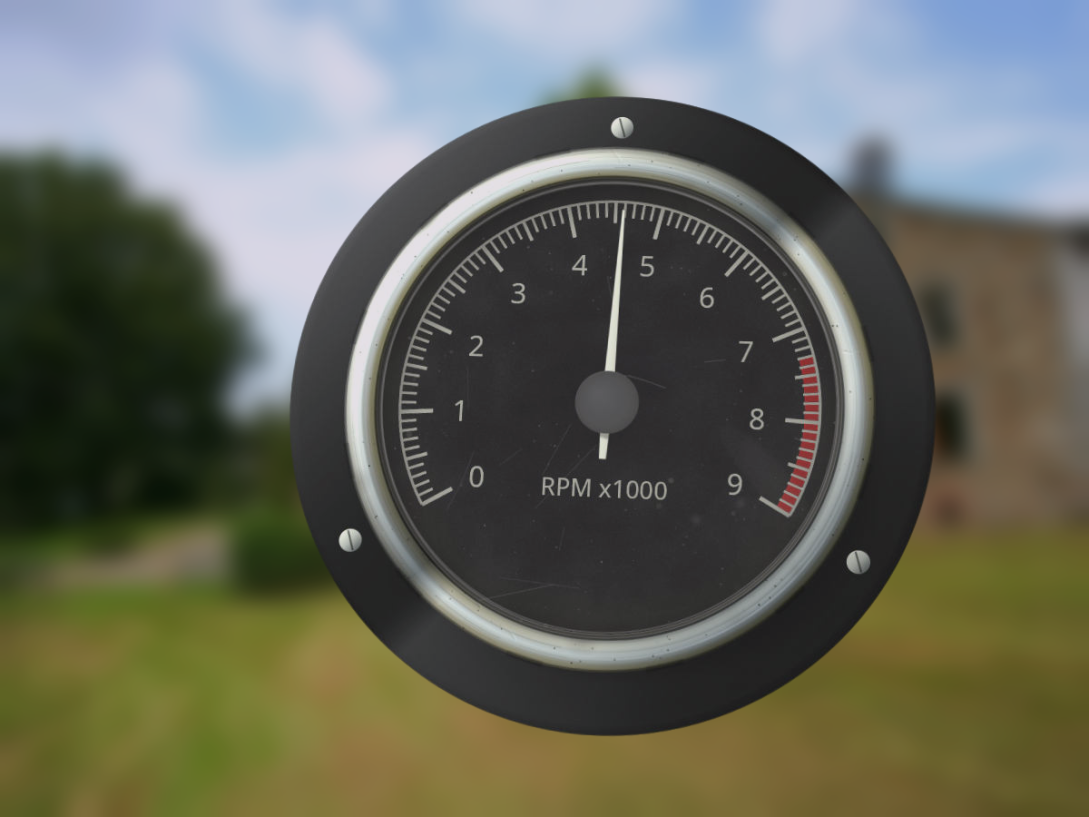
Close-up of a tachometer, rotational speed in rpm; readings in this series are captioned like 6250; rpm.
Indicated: 4600; rpm
